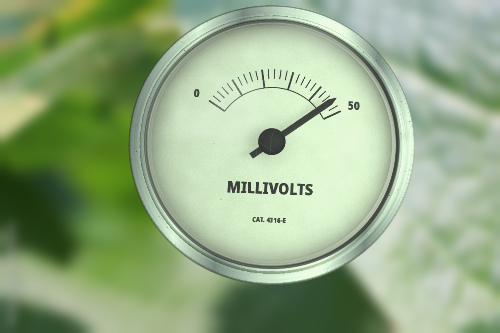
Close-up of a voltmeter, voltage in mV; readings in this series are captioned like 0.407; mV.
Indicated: 46; mV
